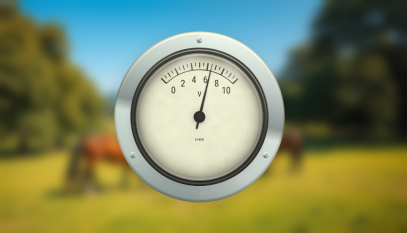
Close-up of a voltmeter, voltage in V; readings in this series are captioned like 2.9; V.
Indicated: 6.5; V
